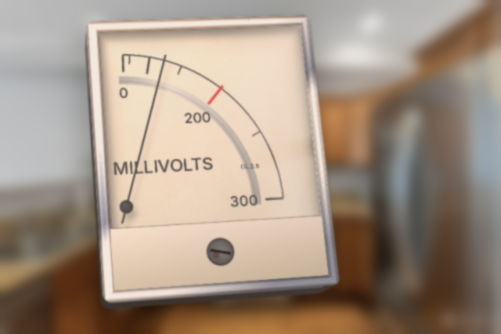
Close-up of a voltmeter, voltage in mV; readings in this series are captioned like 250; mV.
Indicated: 125; mV
